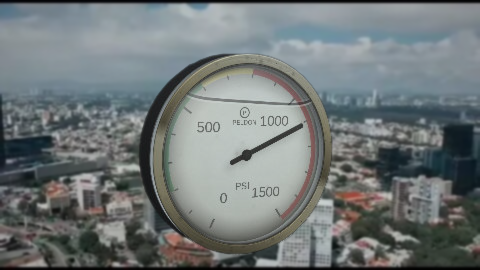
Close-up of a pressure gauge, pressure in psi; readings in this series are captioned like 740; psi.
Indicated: 1100; psi
